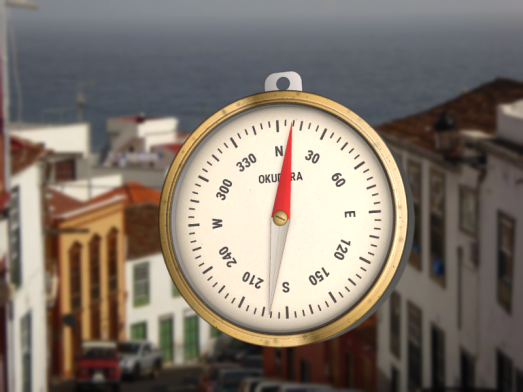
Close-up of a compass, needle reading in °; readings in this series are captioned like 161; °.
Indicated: 10; °
